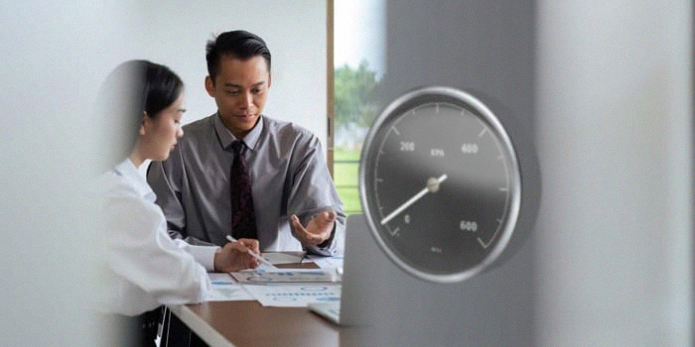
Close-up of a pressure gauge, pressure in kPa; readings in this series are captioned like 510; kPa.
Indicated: 25; kPa
